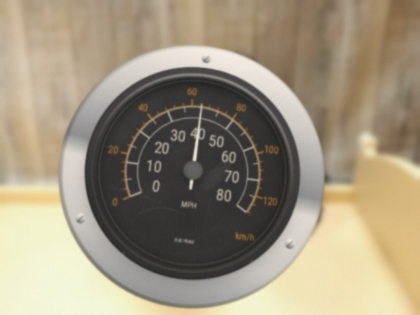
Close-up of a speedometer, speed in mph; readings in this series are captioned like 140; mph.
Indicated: 40; mph
